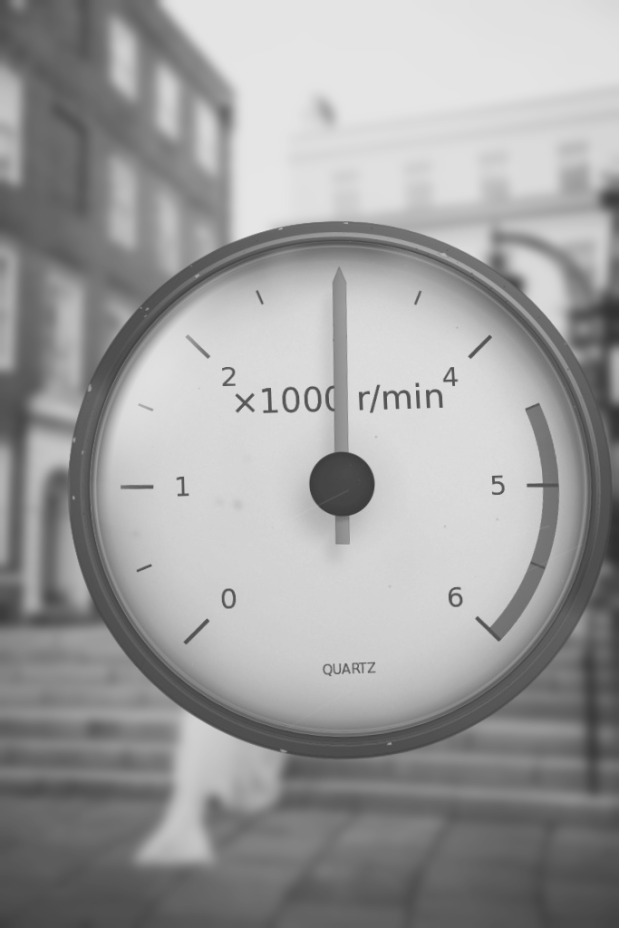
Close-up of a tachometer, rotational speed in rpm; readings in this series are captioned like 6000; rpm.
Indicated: 3000; rpm
